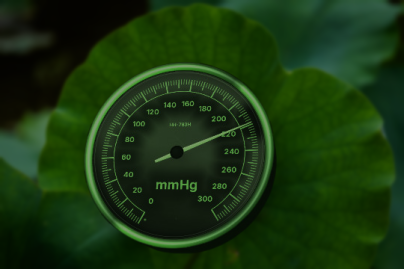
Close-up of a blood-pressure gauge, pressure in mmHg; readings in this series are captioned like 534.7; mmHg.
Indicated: 220; mmHg
